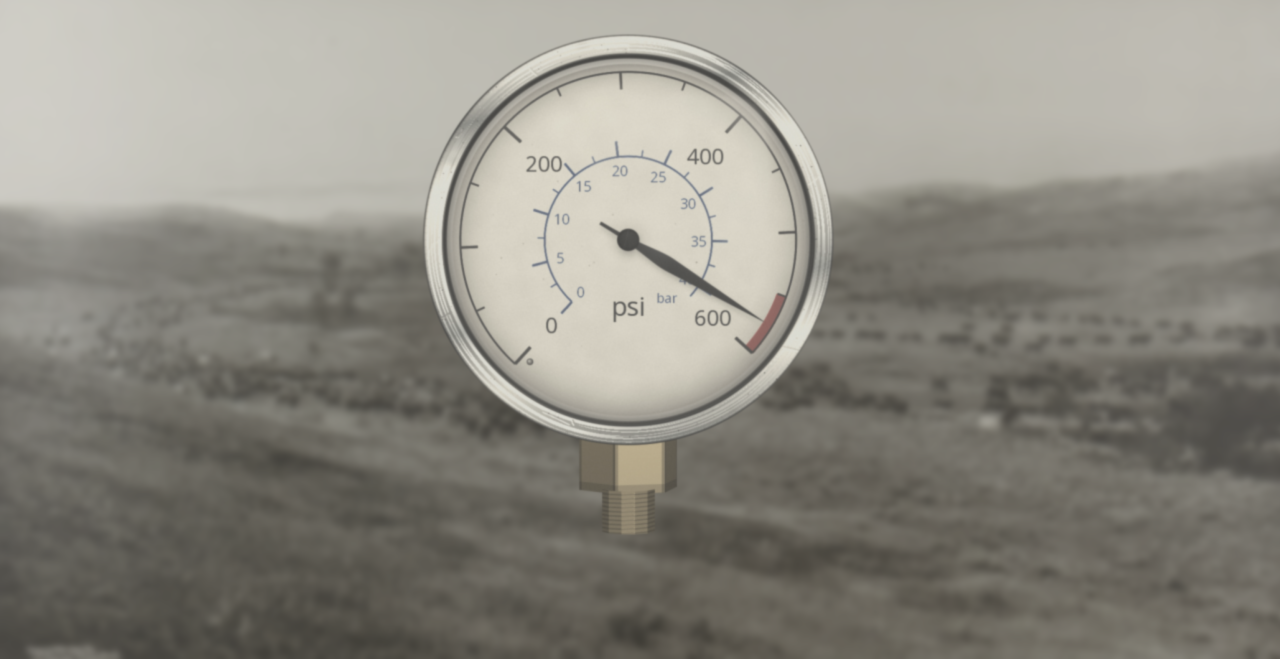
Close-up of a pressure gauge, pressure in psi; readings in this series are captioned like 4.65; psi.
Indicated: 575; psi
